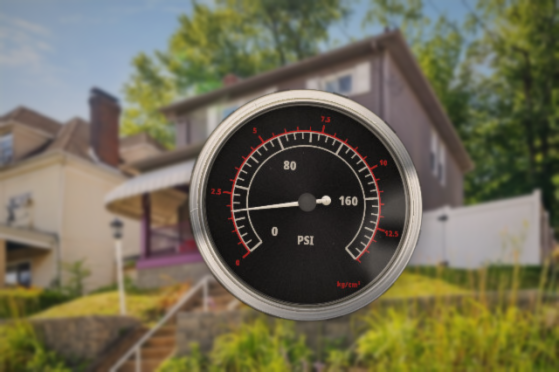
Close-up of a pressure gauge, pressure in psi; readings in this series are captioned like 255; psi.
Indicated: 25; psi
